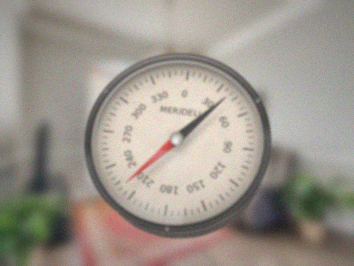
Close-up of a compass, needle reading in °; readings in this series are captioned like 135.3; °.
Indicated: 220; °
